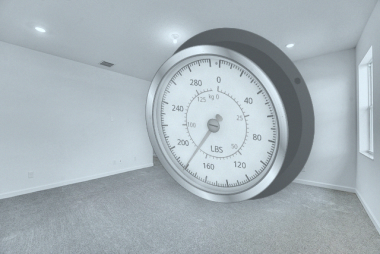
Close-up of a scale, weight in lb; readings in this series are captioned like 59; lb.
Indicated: 180; lb
